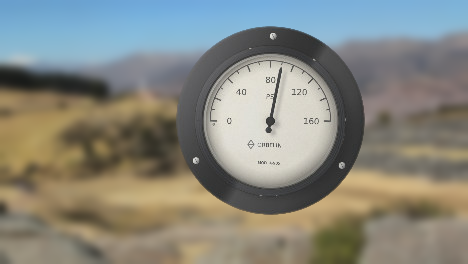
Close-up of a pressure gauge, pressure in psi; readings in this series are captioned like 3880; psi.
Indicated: 90; psi
